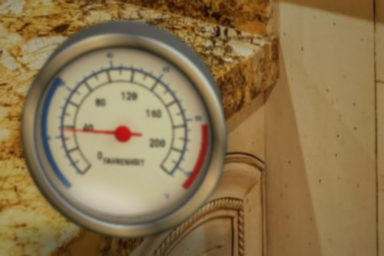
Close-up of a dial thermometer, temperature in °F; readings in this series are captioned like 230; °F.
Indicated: 40; °F
